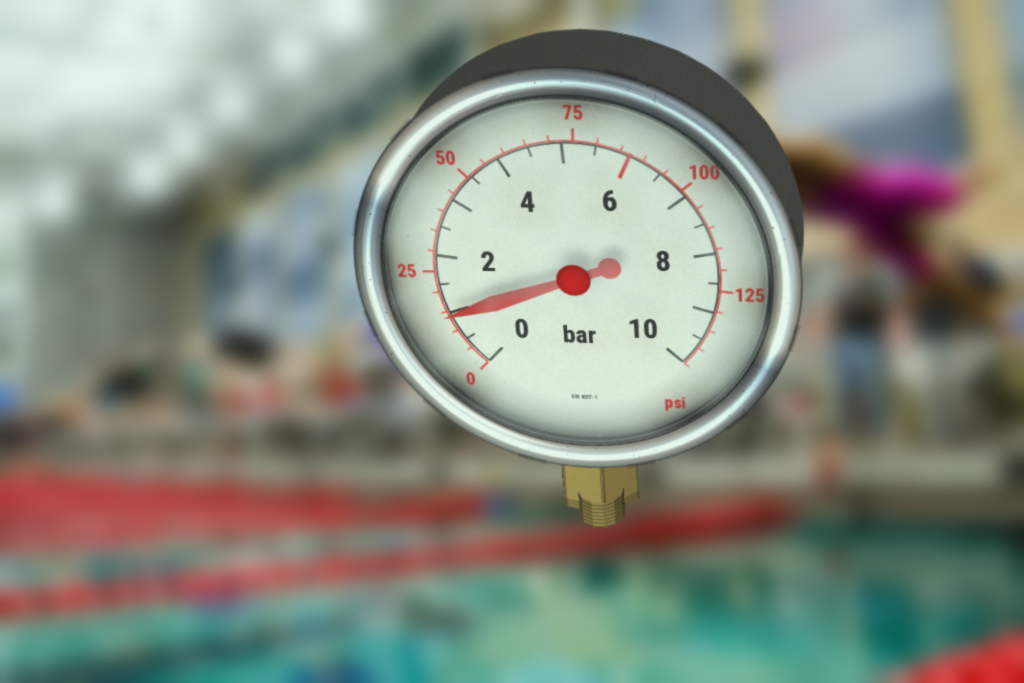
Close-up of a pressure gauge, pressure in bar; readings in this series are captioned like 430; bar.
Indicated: 1; bar
